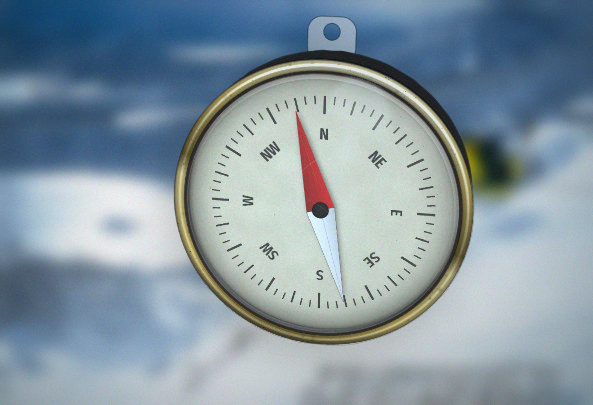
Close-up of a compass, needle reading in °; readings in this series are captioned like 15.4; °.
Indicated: 345; °
